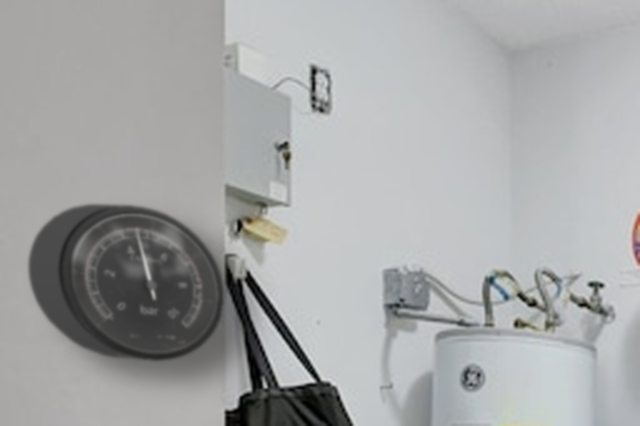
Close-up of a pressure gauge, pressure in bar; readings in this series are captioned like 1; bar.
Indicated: 4.5; bar
